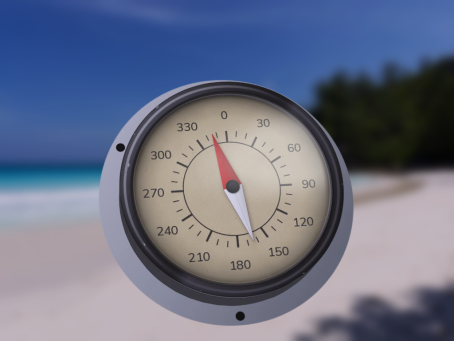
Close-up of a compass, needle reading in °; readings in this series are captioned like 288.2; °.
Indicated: 345; °
